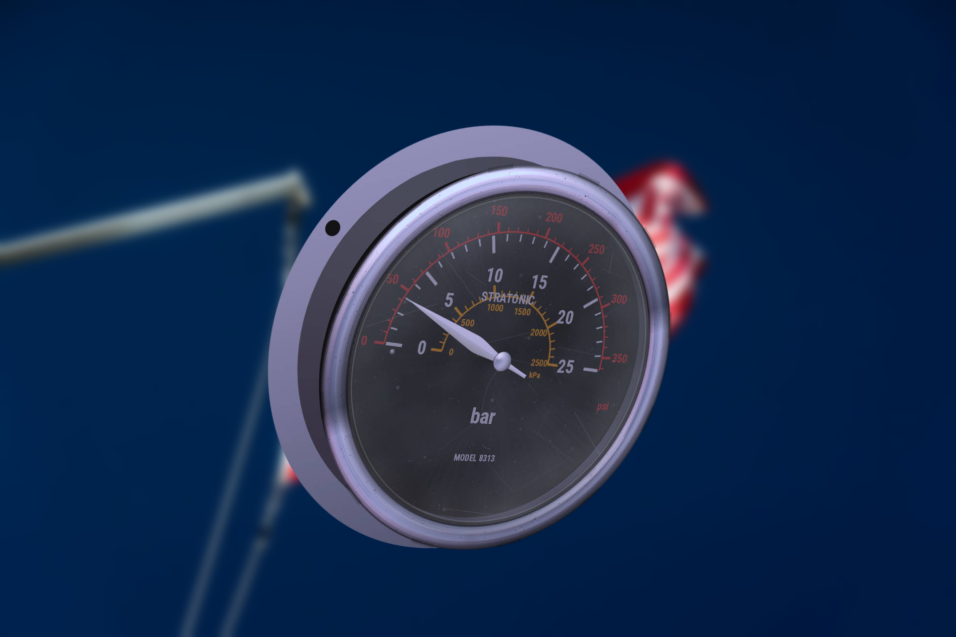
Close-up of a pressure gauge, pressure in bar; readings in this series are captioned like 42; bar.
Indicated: 3; bar
